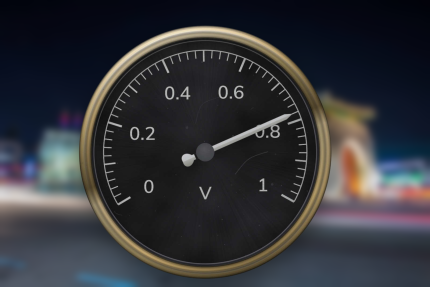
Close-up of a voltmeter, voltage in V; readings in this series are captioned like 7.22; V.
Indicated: 0.78; V
